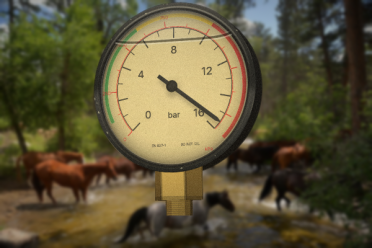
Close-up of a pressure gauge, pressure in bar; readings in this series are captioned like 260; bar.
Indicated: 15.5; bar
